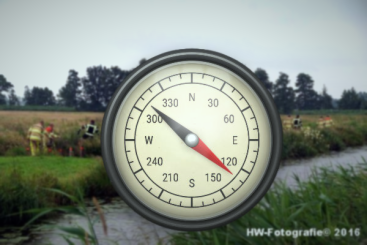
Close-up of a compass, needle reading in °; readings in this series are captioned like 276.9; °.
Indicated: 130; °
